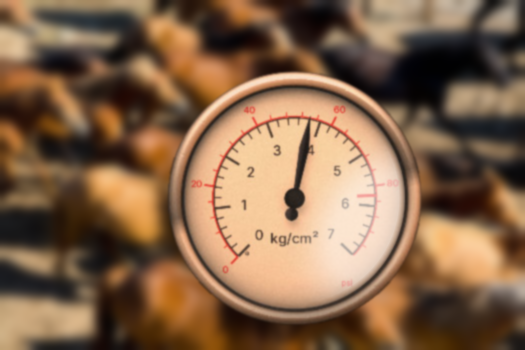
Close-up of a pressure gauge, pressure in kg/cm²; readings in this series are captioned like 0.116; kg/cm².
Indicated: 3.8; kg/cm²
